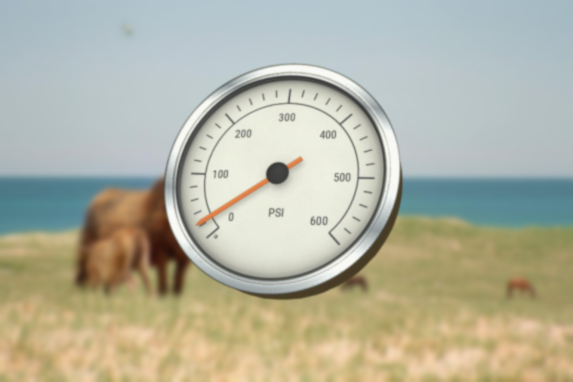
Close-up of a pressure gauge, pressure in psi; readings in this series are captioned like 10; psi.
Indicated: 20; psi
